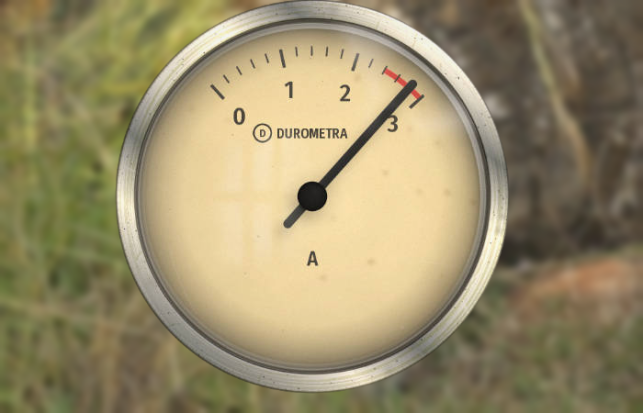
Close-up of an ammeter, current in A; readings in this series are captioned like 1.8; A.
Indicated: 2.8; A
